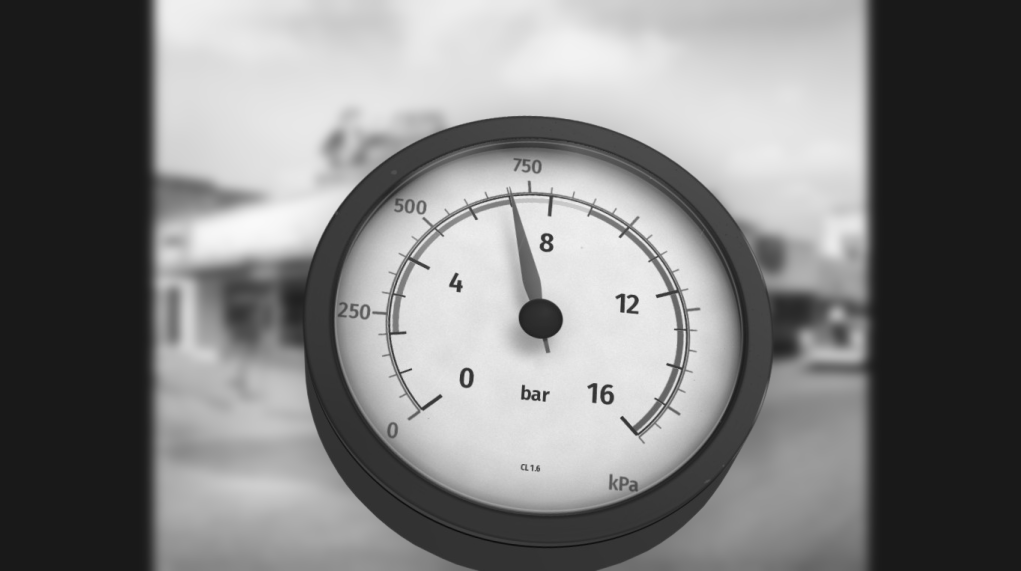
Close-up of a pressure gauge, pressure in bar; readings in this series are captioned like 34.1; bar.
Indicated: 7; bar
